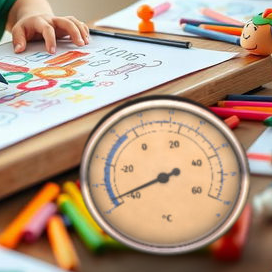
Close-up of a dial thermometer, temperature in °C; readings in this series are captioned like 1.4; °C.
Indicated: -36; °C
